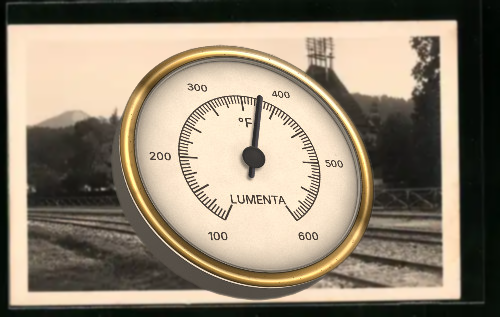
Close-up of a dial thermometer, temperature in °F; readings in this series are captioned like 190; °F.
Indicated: 375; °F
